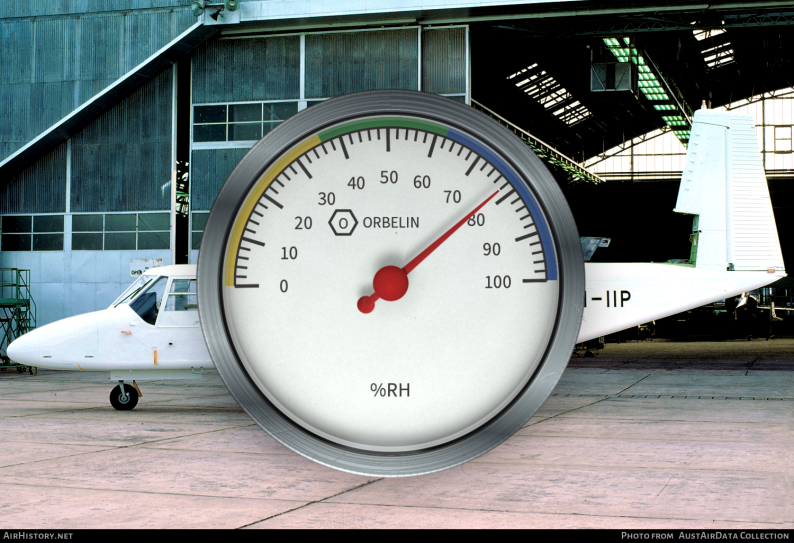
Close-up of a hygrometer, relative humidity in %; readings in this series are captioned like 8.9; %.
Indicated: 78; %
